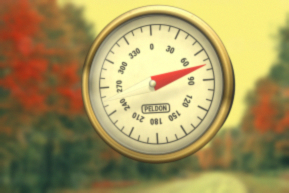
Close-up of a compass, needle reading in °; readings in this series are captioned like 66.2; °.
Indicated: 75; °
